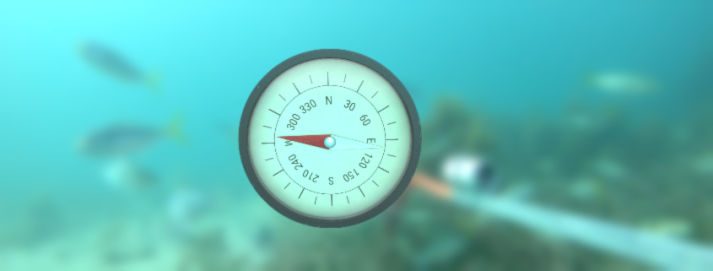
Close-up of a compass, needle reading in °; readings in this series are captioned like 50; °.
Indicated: 277.5; °
